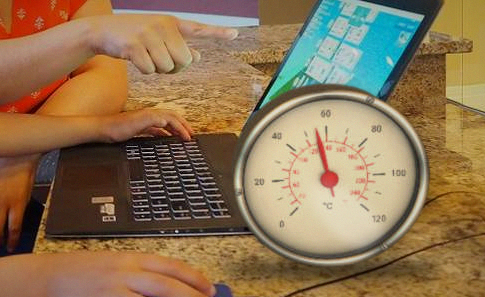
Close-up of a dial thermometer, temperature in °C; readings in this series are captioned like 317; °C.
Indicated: 55; °C
